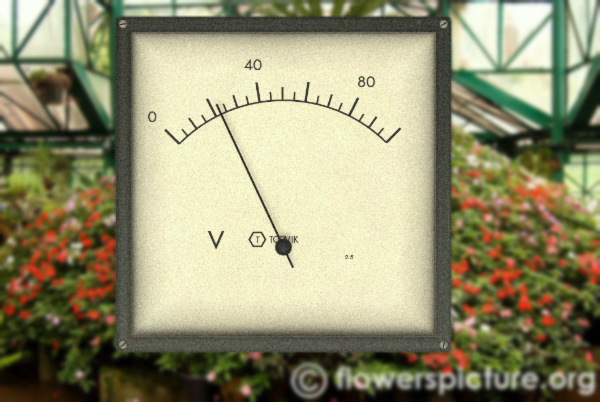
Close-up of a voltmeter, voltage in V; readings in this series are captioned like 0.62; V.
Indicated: 22.5; V
